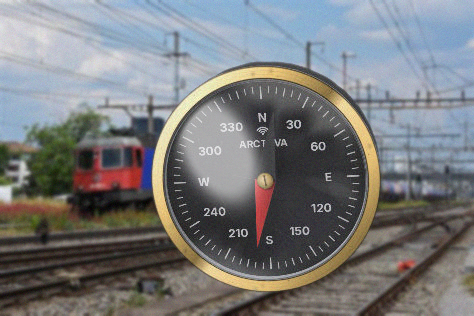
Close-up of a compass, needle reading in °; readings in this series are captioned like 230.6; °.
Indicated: 190; °
